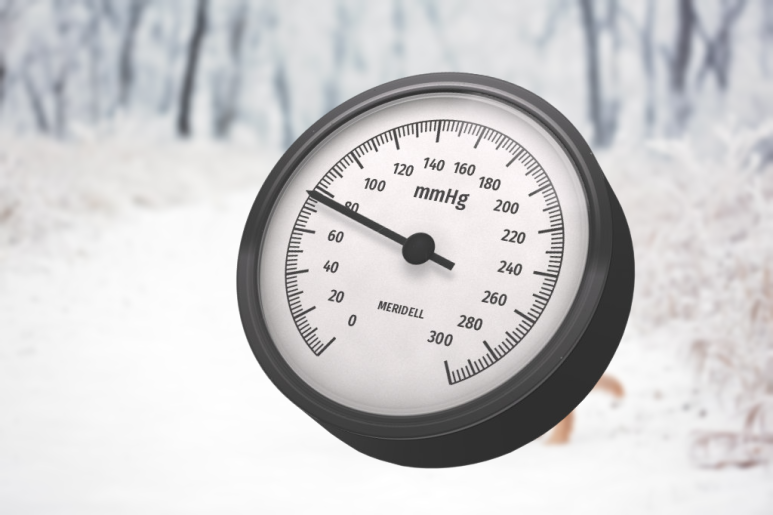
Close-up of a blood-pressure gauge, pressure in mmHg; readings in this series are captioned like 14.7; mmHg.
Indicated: 76; mmHg
